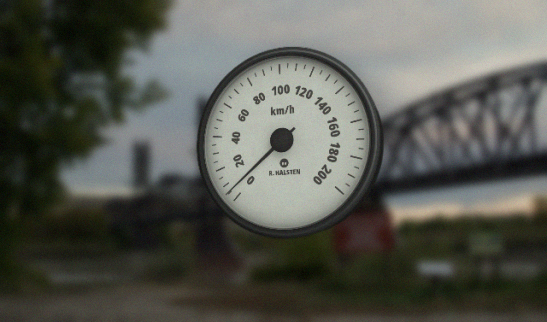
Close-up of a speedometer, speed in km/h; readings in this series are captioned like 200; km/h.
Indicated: 5; km/h
